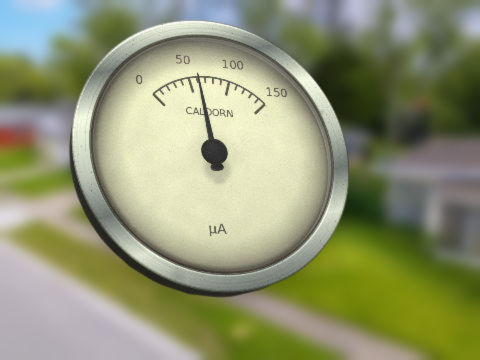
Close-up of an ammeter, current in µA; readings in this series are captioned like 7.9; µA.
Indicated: 60; µA
